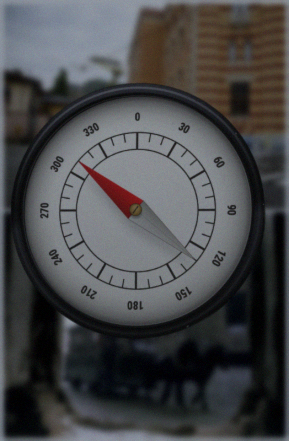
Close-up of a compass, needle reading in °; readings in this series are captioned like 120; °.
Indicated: 310; °
